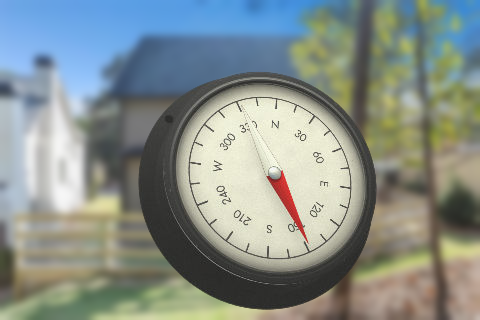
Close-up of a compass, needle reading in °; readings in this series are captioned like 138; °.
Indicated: 150; °
